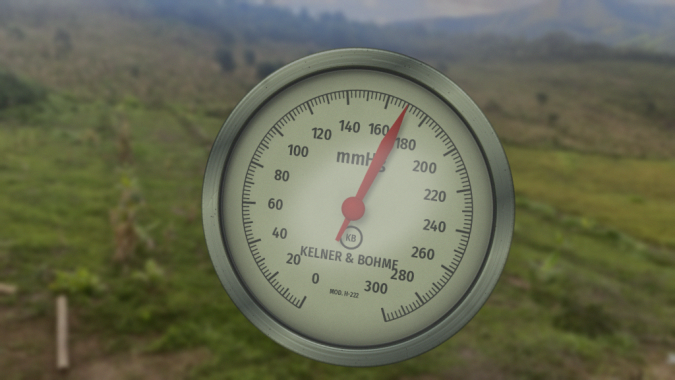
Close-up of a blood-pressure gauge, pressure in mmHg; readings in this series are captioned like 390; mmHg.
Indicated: 170; mmHg
